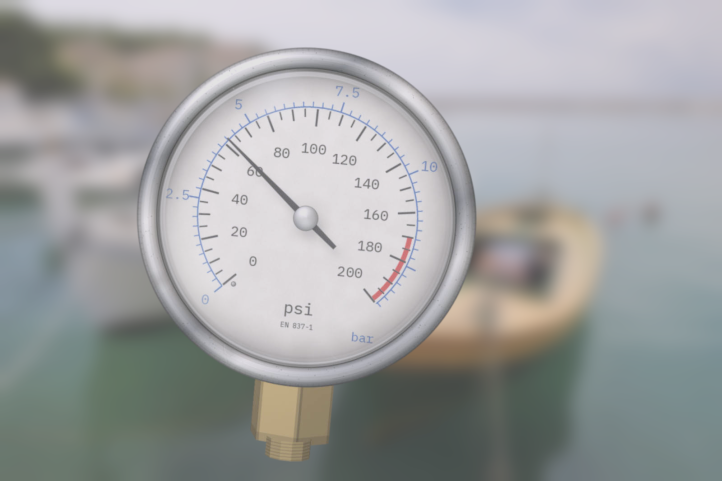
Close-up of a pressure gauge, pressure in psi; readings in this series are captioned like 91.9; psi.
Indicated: 62.5; psi
